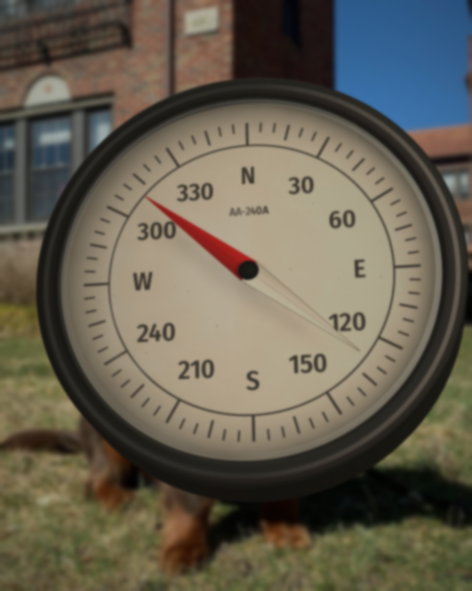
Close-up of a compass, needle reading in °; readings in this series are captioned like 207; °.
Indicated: 310; °
